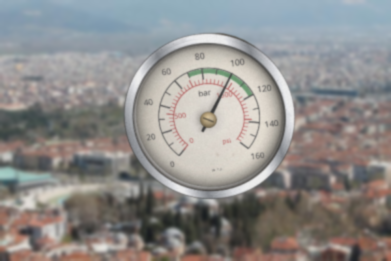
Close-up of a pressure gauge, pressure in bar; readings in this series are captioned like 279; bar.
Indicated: 100; bar
